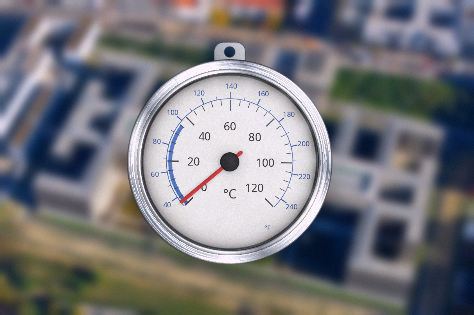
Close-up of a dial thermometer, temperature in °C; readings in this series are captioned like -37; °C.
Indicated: 2; °C
